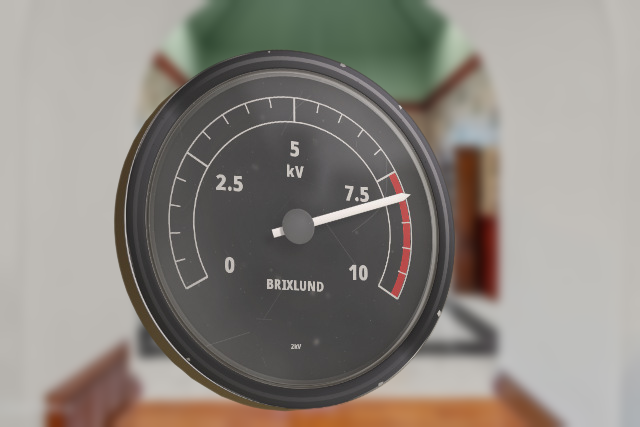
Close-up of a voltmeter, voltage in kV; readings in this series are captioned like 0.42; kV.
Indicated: 8; kV
